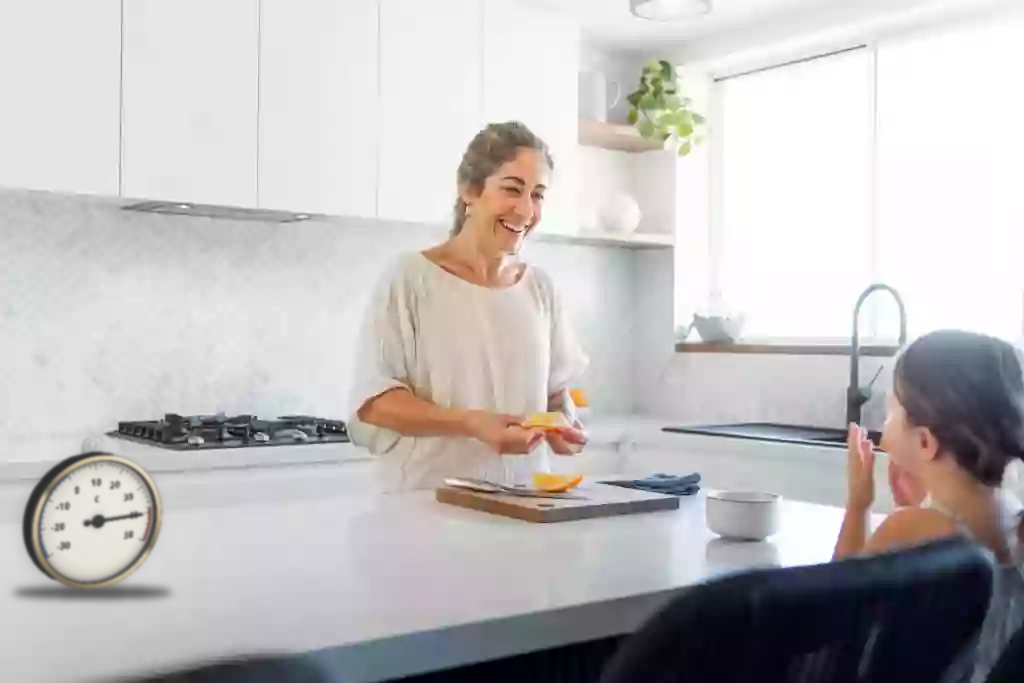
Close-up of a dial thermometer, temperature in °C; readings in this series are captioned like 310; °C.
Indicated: 40; °C
